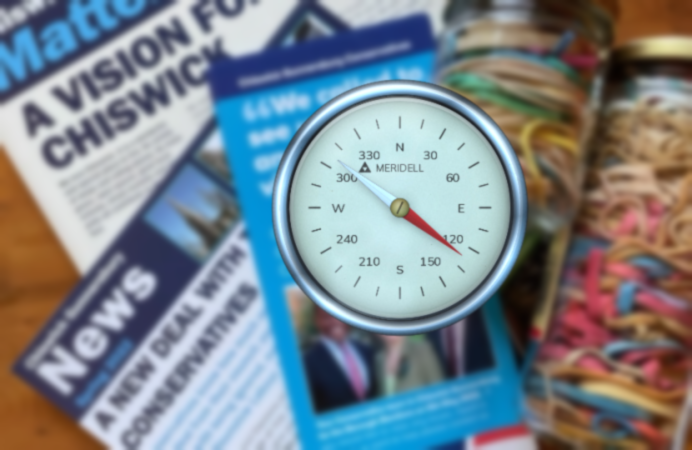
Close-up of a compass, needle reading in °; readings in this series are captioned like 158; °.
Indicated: 127.5; °
